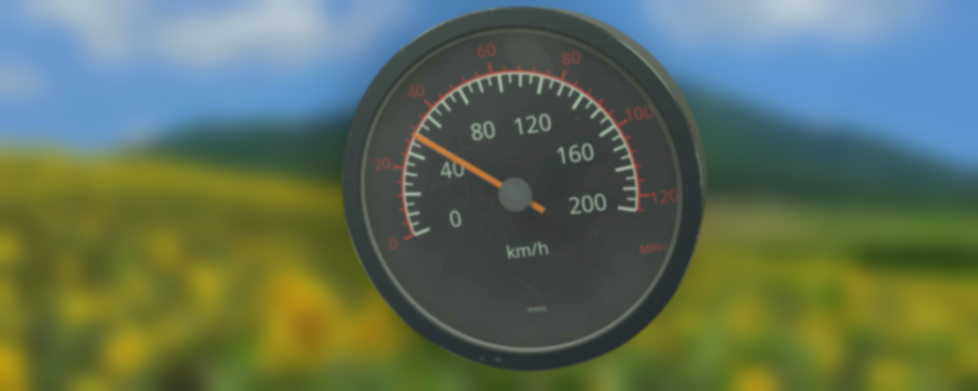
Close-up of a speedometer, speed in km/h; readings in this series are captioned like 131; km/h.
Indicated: 50; km/h
